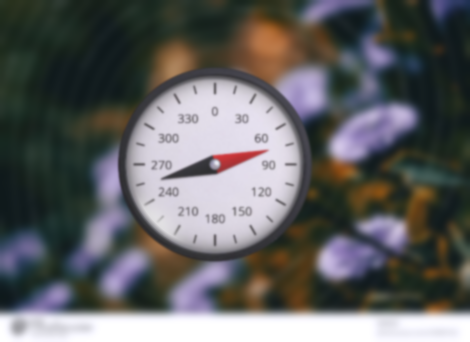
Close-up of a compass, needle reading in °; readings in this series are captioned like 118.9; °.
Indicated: 75; °
